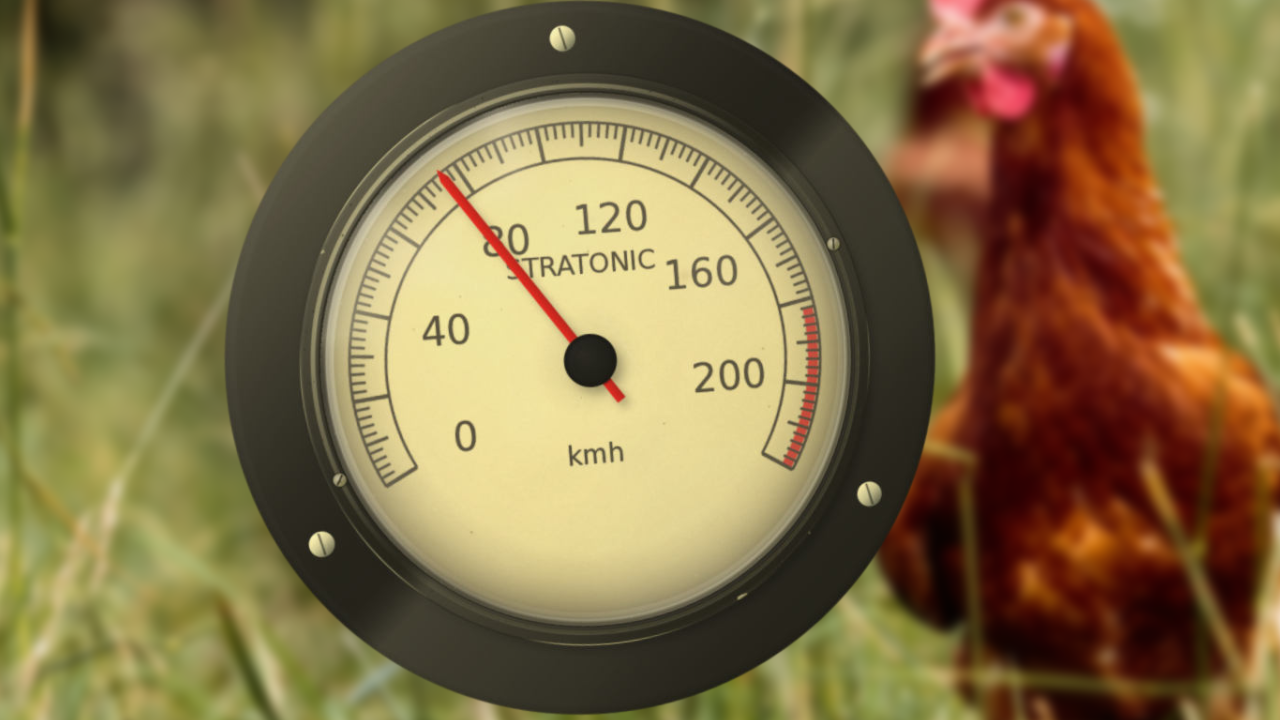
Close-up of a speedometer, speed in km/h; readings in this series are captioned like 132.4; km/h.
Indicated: 76; km/h
